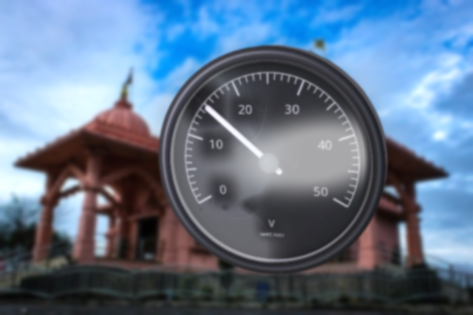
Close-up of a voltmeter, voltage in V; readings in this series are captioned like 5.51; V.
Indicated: 15; V
